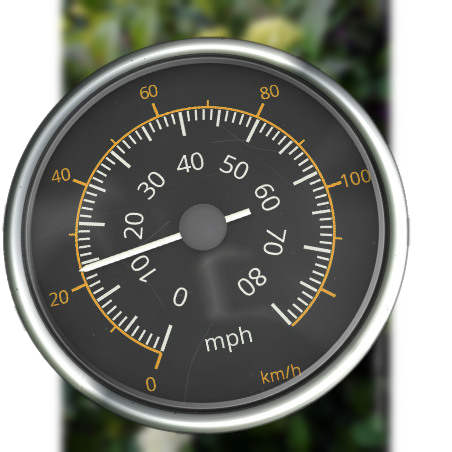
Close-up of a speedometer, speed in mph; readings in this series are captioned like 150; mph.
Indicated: 14; mph
